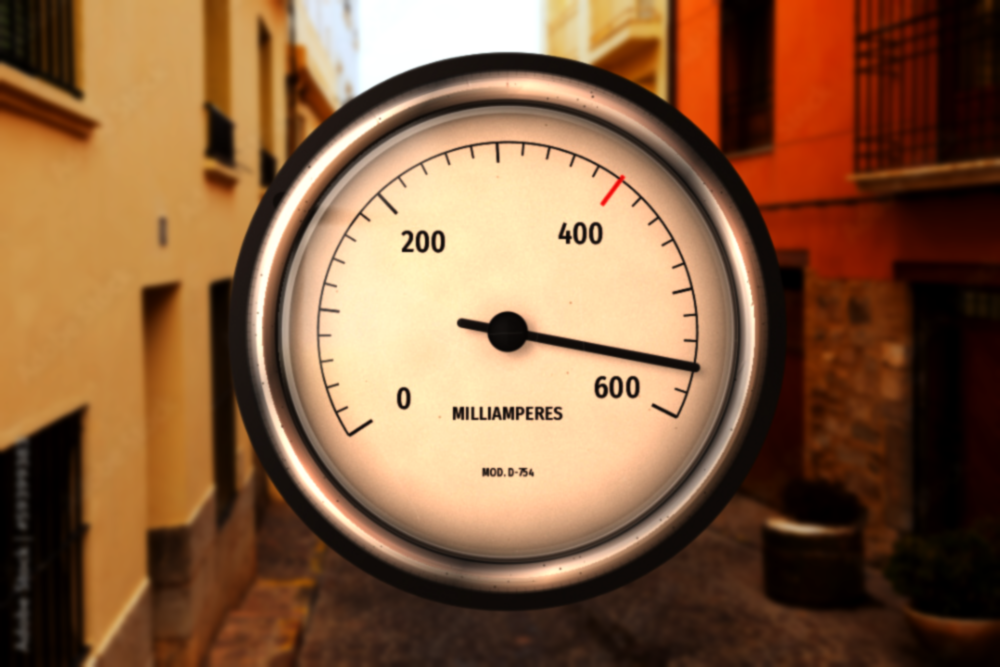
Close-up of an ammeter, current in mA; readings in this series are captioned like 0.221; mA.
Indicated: 560; mA
